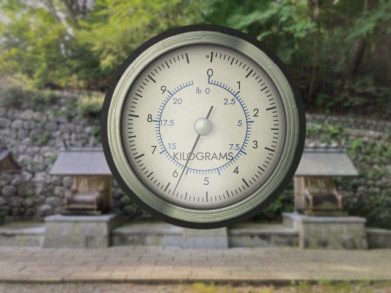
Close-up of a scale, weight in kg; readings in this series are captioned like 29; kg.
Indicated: 5.8; kg
